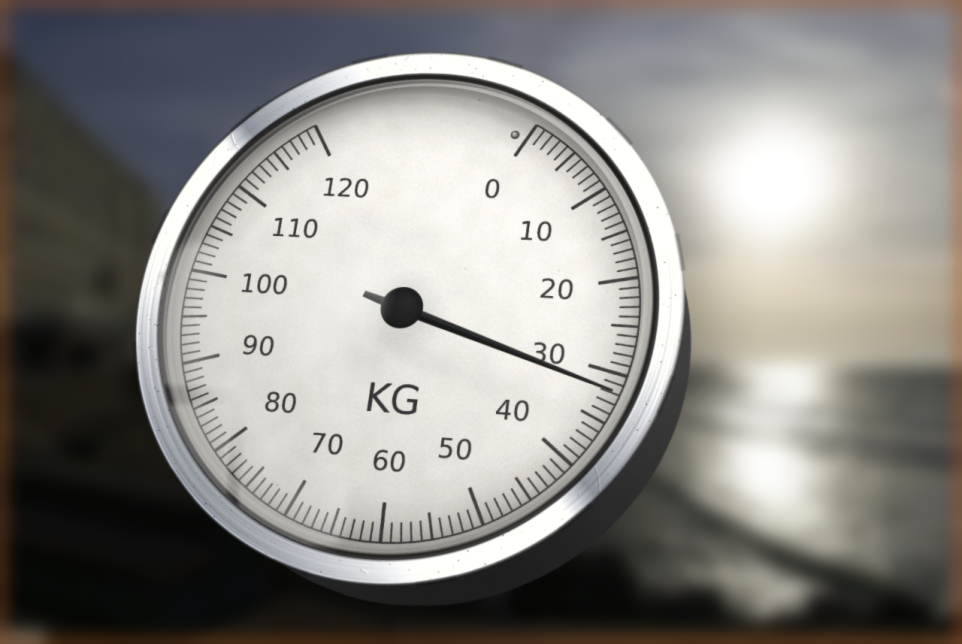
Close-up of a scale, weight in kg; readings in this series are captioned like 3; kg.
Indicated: 32; kg
